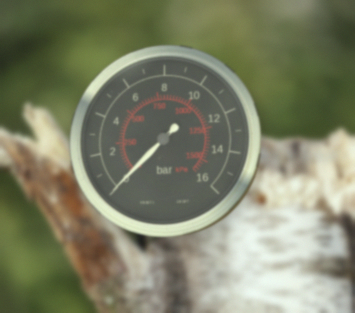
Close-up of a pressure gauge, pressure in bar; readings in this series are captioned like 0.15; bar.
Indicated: 0; bar
